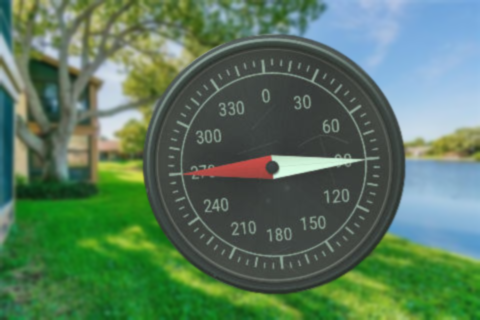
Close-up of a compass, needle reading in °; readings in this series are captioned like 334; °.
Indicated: 270; °
